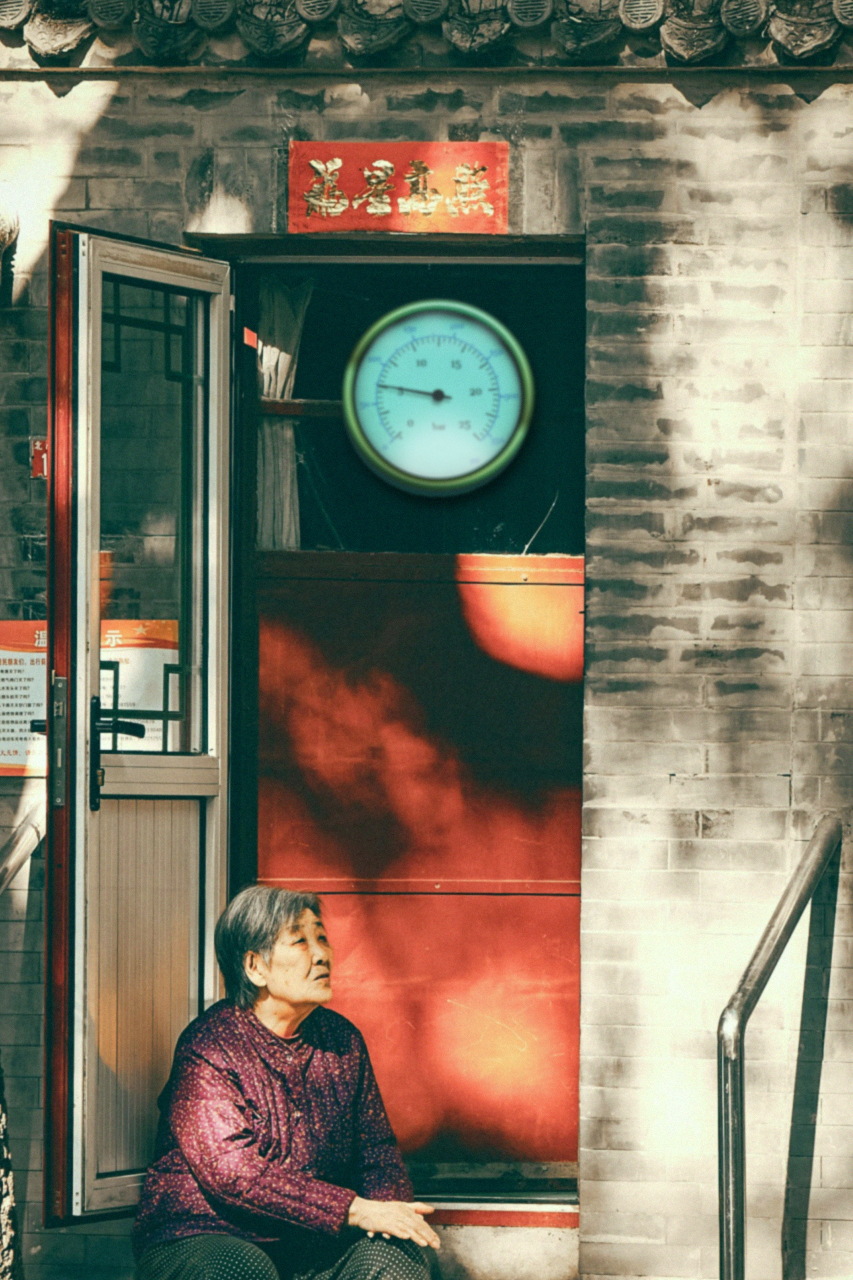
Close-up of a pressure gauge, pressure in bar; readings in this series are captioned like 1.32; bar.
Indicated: 5; bar
